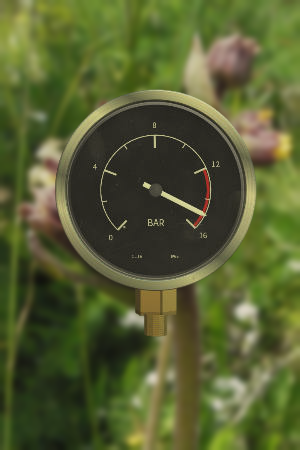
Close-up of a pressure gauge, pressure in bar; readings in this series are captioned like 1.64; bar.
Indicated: 15; bar
